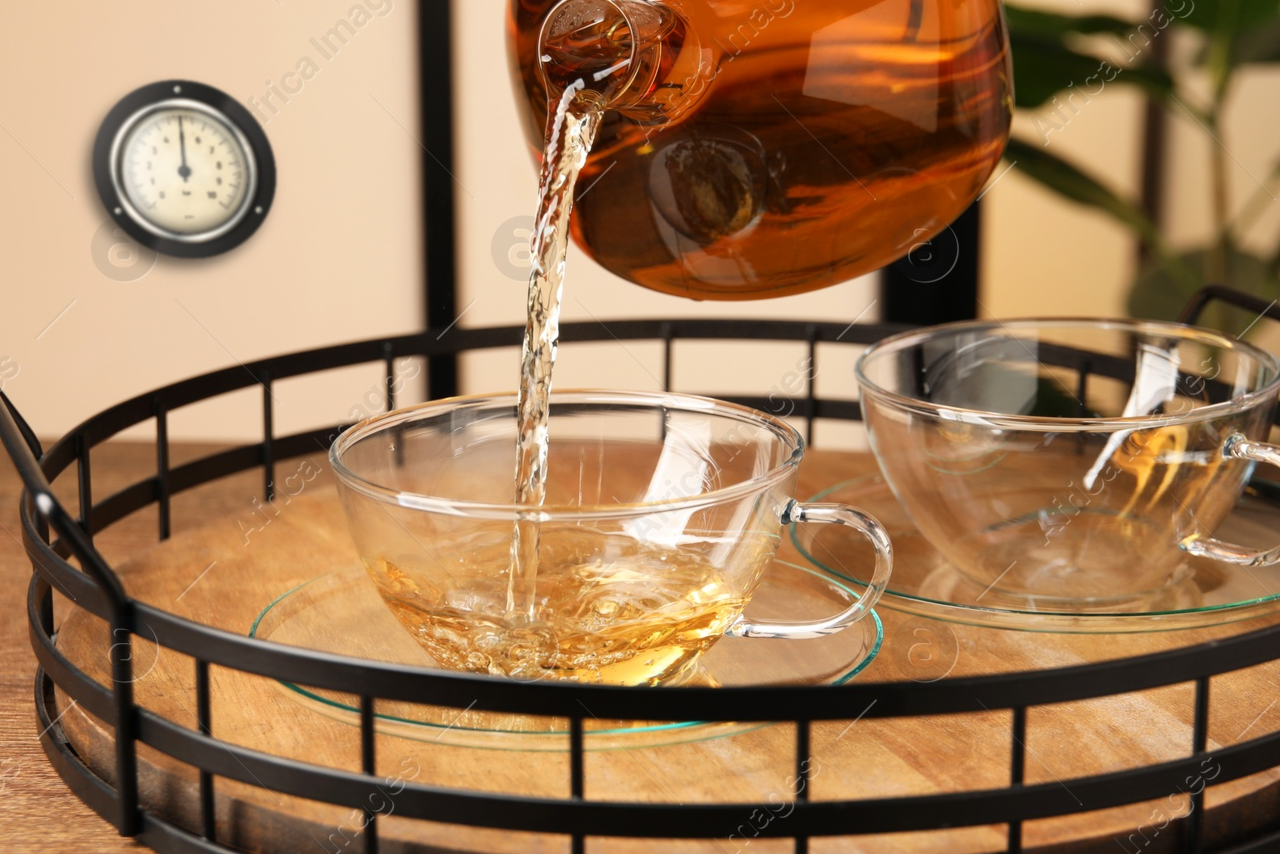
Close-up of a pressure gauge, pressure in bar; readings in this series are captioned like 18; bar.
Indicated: 5; bar
